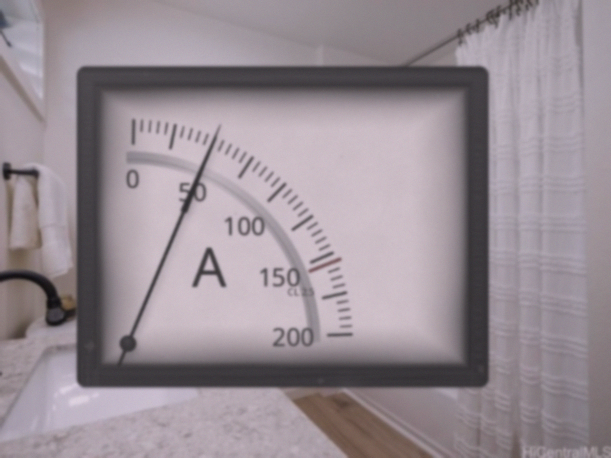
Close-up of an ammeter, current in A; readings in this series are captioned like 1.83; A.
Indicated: 50; A
